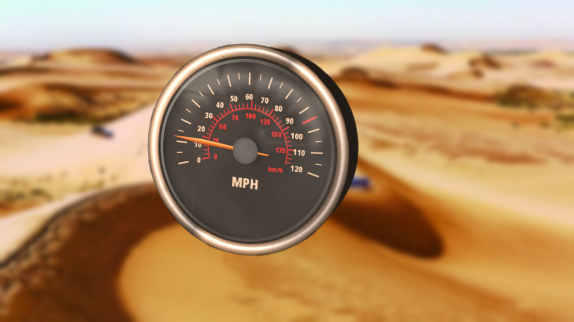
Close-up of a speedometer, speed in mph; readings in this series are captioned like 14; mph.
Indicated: 12.5; mph
